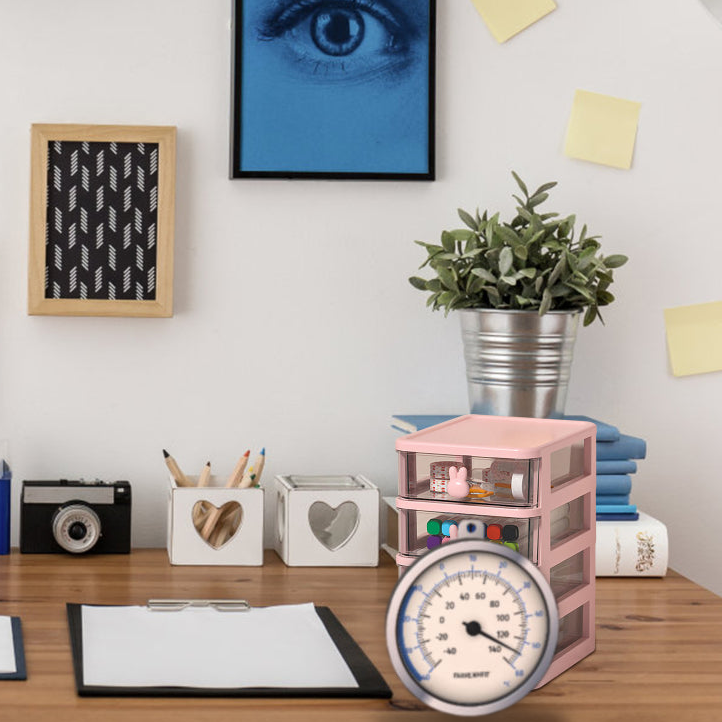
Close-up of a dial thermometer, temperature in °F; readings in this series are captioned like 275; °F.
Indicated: 130; °F
